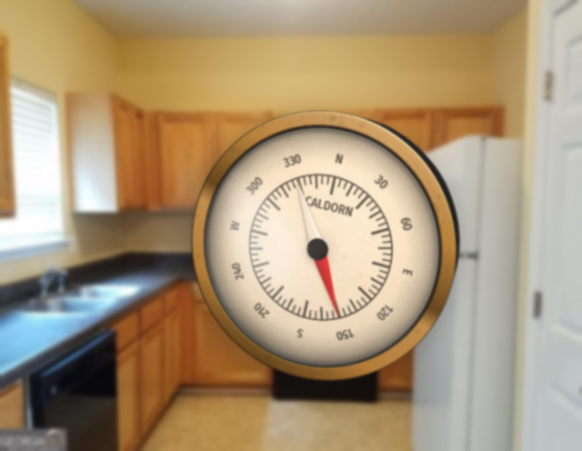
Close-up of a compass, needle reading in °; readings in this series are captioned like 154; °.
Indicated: 150; °
